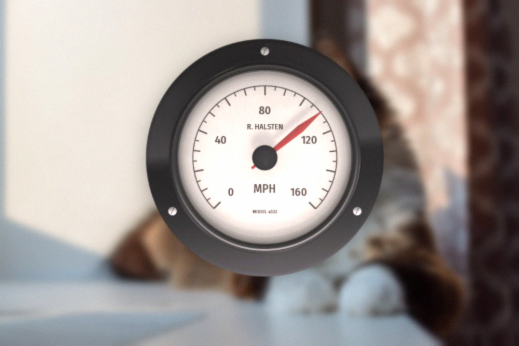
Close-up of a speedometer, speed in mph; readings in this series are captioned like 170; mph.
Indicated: 110; mph
